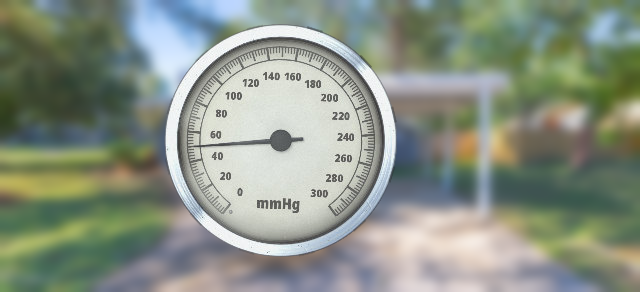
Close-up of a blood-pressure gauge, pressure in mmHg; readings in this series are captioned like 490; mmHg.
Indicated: 50; mmHg
